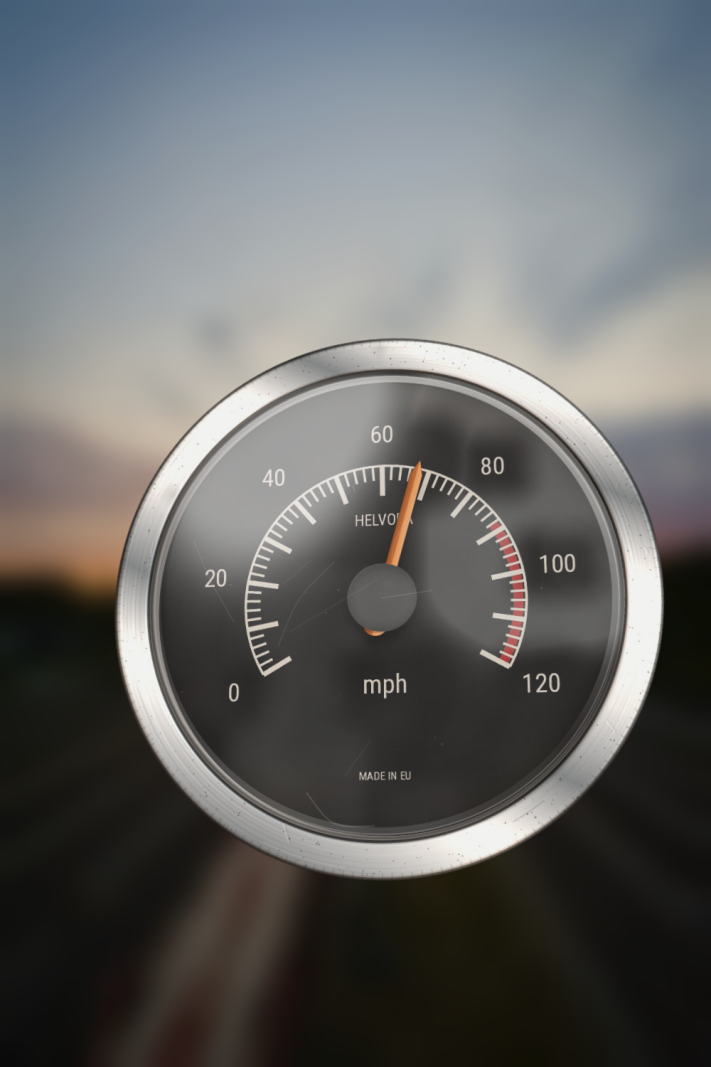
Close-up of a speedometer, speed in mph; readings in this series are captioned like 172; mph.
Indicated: 68; mph
